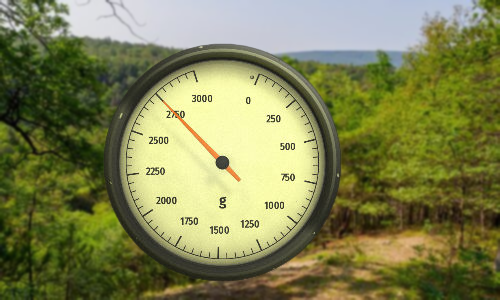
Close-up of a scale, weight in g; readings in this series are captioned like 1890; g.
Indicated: 2750; g
